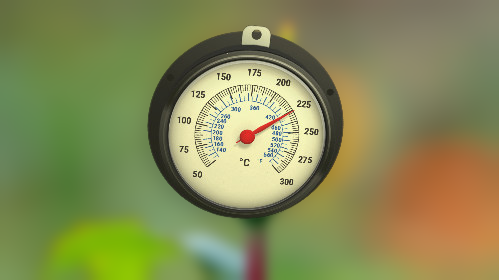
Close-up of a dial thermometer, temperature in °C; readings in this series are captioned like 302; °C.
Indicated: 225; °C
